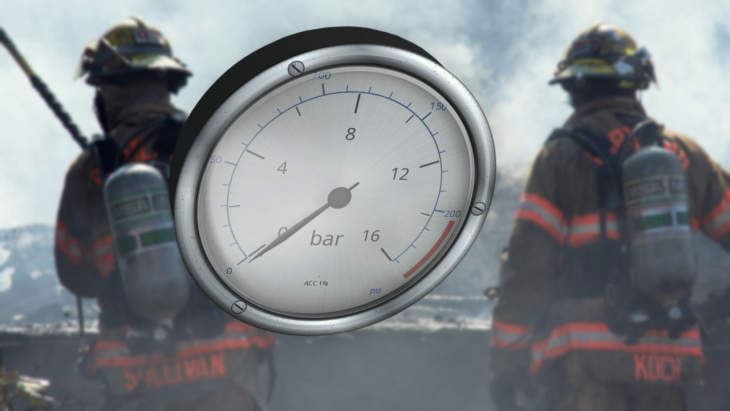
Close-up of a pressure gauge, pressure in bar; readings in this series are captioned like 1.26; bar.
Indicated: 0; bar
